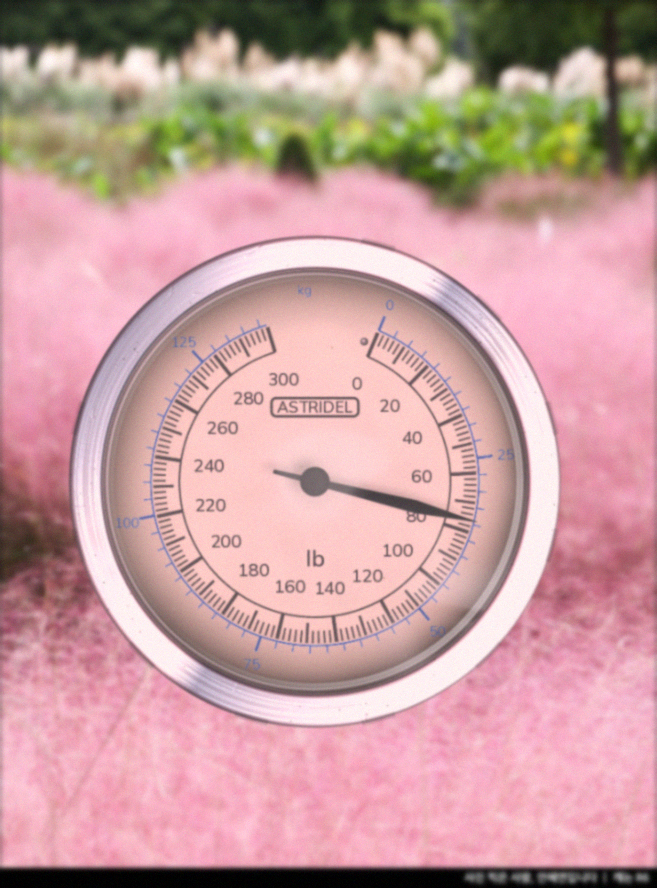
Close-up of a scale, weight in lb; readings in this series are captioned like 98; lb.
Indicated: 76; lb
